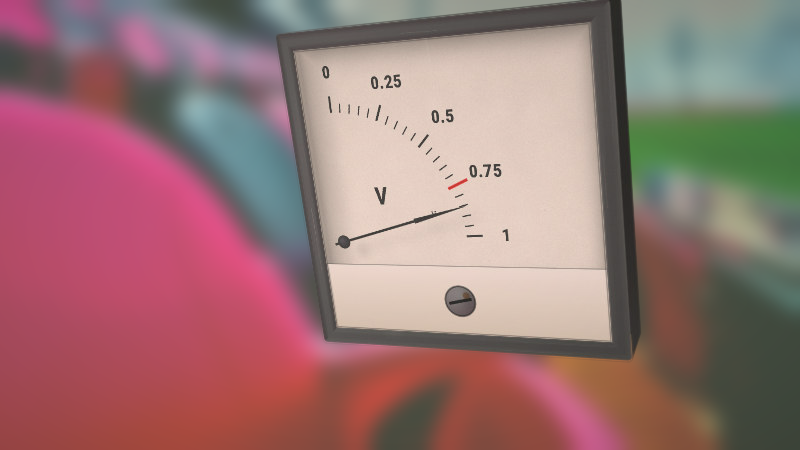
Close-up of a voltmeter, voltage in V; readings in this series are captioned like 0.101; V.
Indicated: 0.85; V
